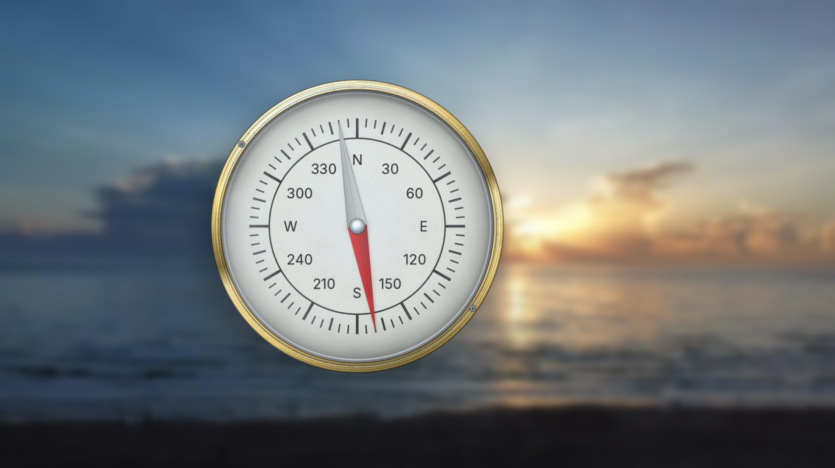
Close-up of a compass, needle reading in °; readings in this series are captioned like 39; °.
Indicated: 170; °
